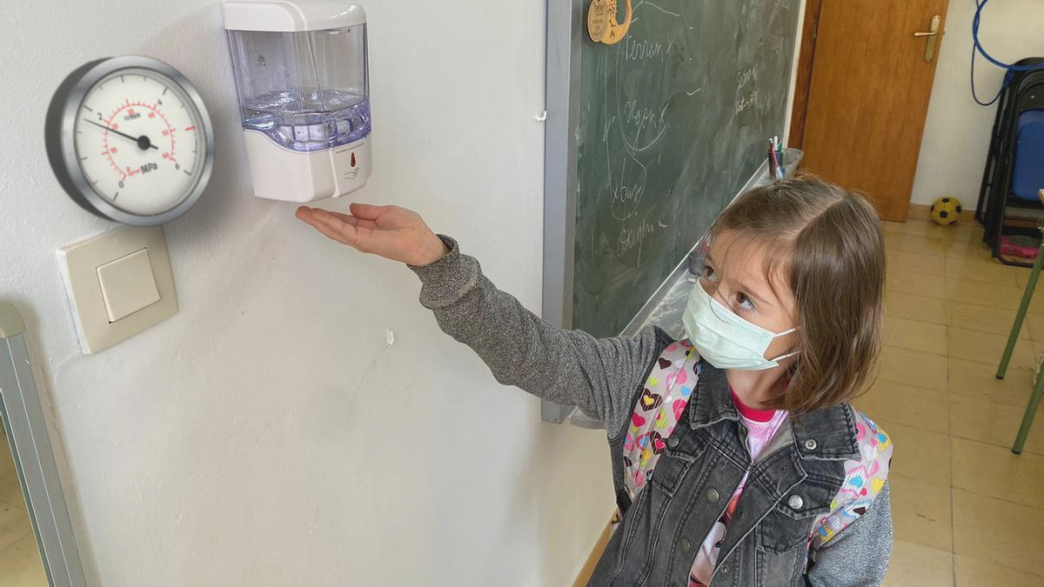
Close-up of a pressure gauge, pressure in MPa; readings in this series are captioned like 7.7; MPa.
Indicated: 1.75; MPa
